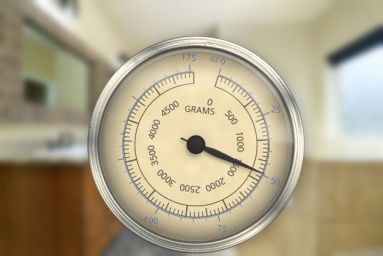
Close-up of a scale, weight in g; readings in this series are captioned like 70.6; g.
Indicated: 1400; g
